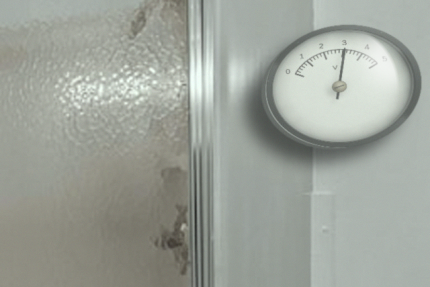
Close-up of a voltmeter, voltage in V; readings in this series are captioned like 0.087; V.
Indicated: 3; V
